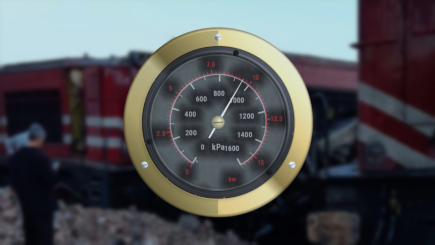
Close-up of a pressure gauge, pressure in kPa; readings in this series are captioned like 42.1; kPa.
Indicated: 950; kPa
